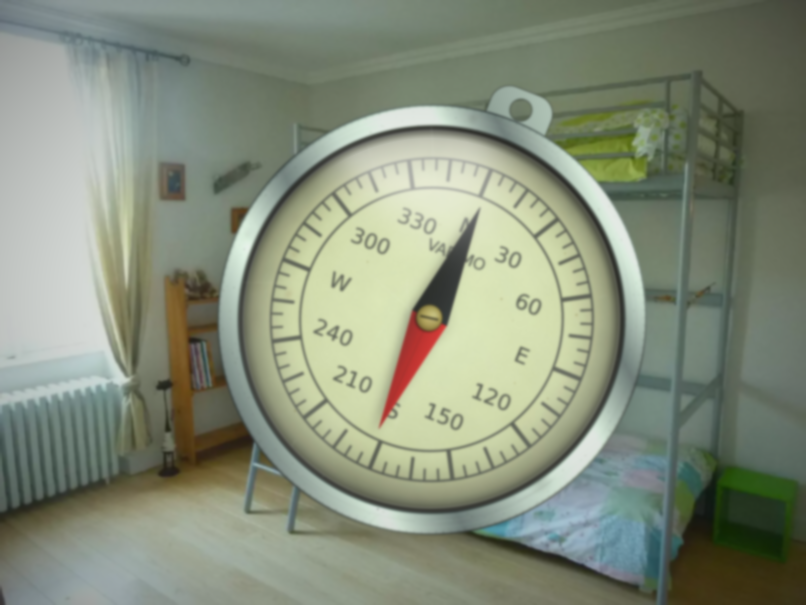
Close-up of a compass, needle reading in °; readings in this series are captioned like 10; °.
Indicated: 182.5; °
